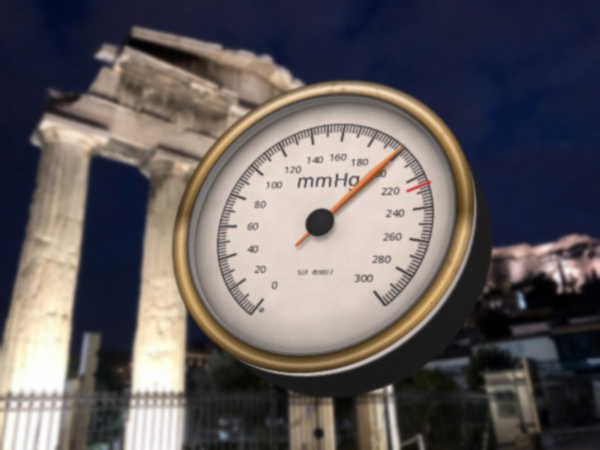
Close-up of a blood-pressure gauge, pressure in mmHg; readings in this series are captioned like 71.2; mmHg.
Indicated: 200; mmHg
